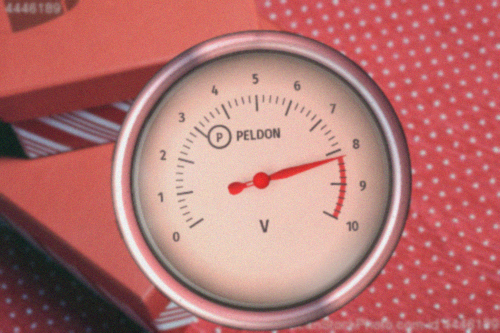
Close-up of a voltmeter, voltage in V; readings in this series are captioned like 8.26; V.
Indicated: 8.2; V
